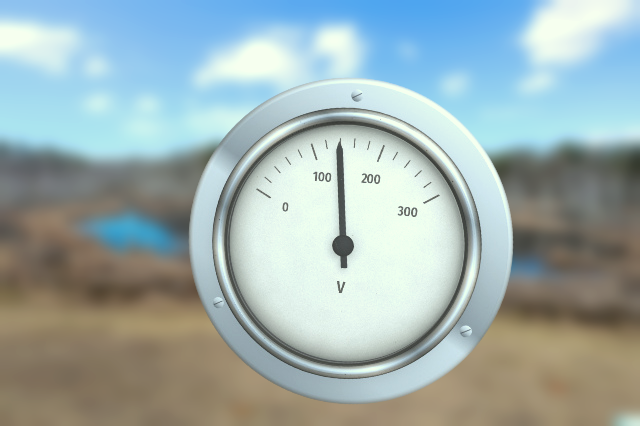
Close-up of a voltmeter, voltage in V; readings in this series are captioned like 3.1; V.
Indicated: 140; V
